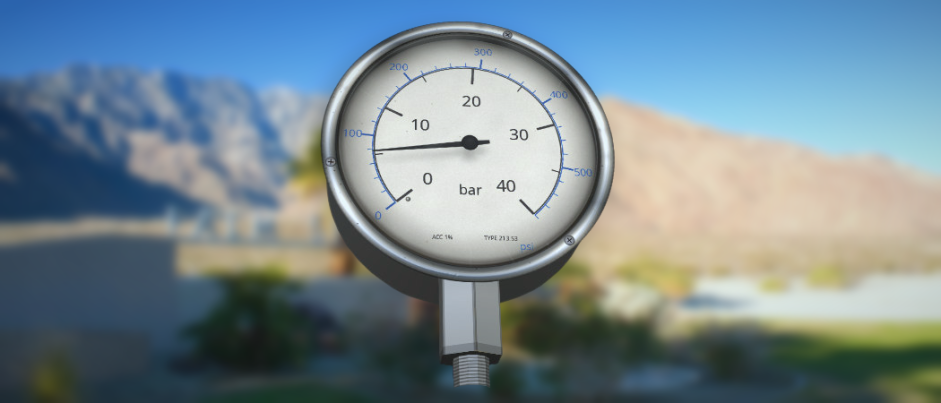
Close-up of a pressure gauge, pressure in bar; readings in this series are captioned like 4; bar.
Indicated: 5; bar
